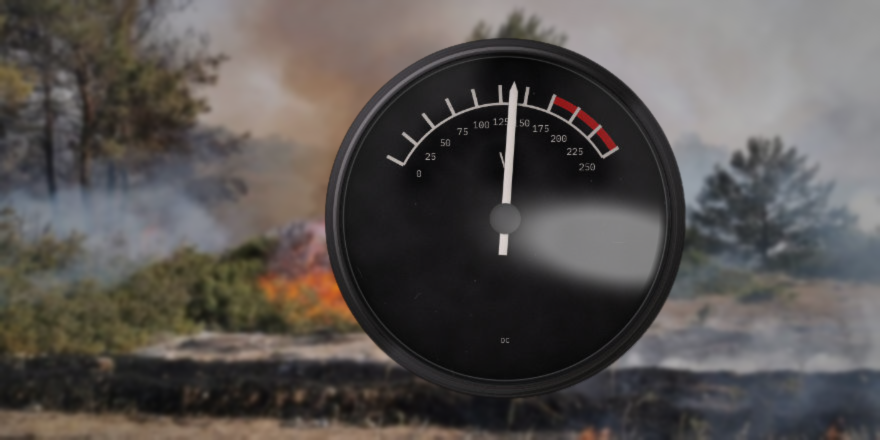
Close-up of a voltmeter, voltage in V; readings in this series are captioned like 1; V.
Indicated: 137.5; V
